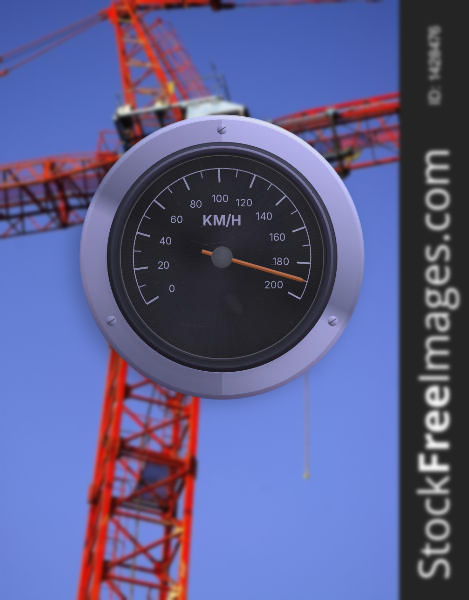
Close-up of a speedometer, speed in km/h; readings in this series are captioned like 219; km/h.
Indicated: 190; km/h
